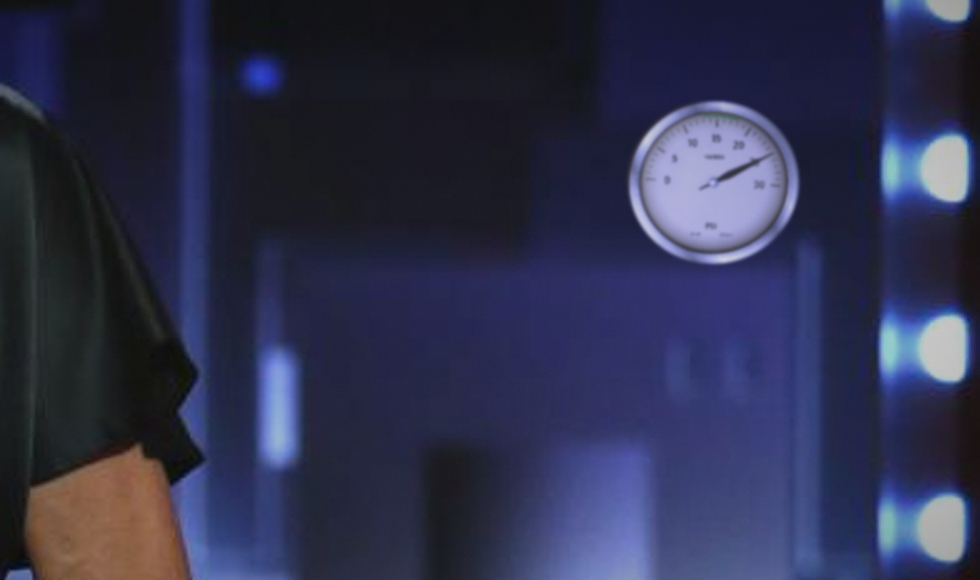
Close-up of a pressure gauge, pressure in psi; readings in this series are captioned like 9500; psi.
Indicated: 25; psi
